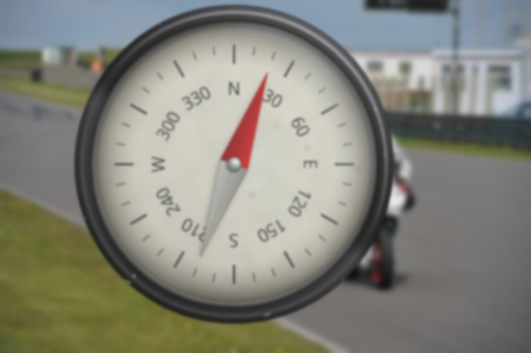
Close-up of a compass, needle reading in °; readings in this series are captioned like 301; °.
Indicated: 20; °
